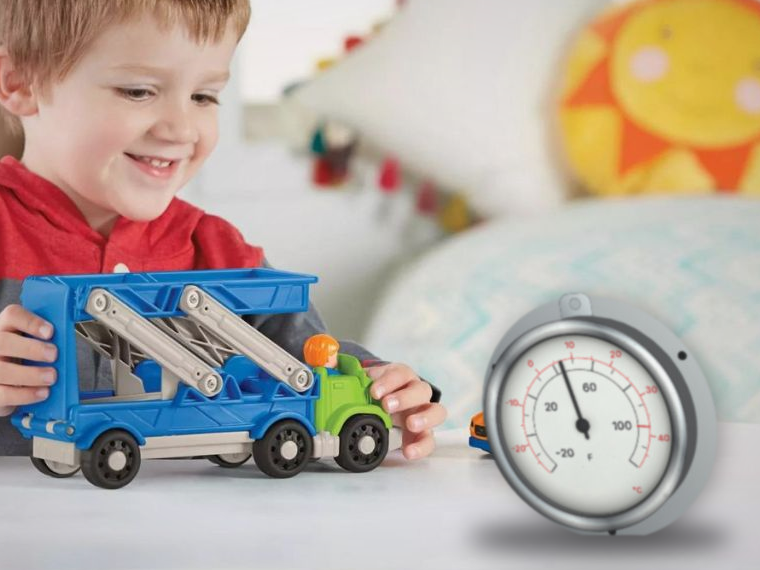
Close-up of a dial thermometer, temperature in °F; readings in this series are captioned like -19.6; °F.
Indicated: 45; °F
